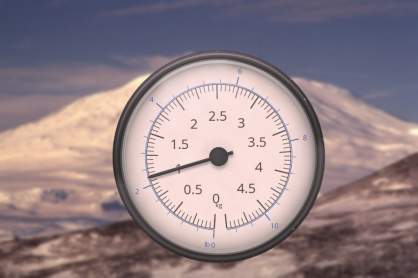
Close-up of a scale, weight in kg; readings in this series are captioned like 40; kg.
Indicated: 1; kg
